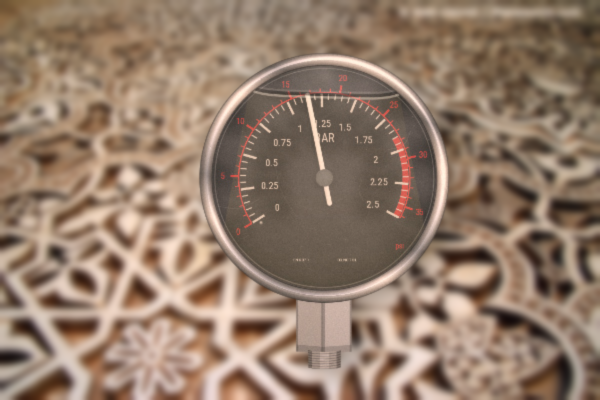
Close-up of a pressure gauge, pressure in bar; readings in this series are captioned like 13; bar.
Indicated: 1.15; bar
